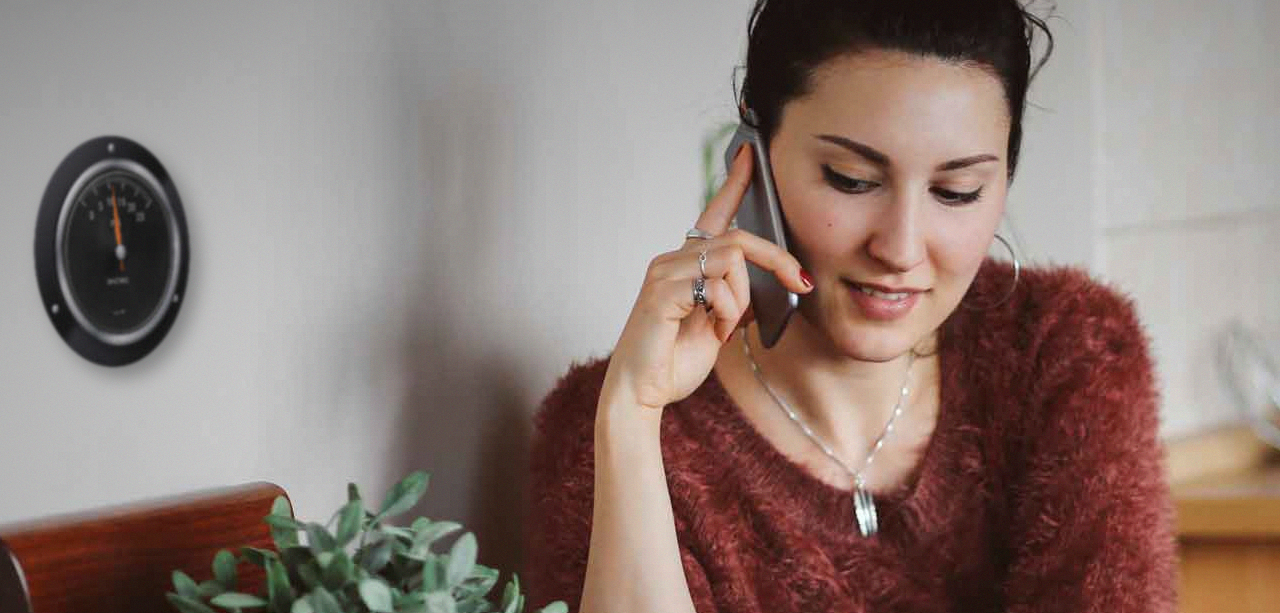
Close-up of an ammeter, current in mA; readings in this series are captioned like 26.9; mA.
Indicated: 10; mA
